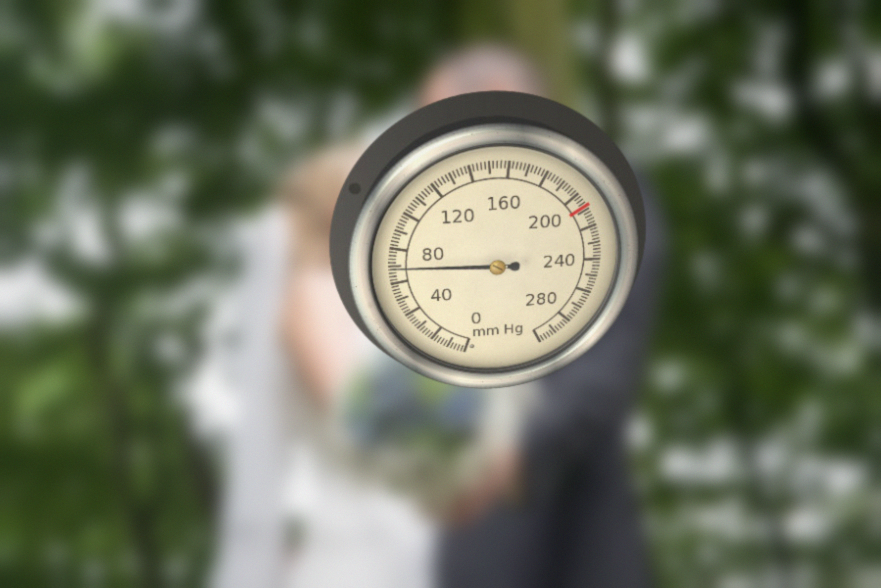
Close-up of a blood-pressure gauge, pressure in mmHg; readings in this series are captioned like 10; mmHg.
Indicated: 70; mmHg
